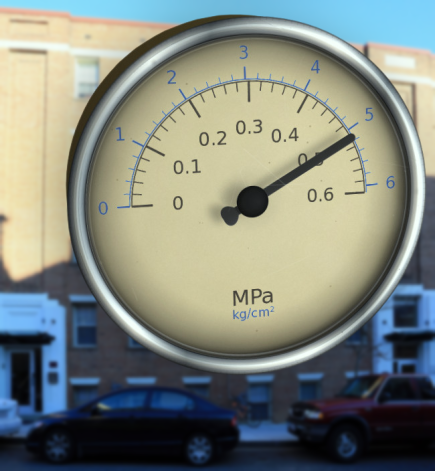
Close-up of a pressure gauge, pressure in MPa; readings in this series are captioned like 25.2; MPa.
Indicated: 0.5; MPa
